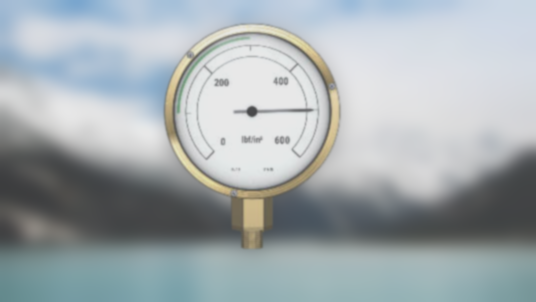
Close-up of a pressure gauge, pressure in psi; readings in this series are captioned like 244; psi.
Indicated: 500; psi
